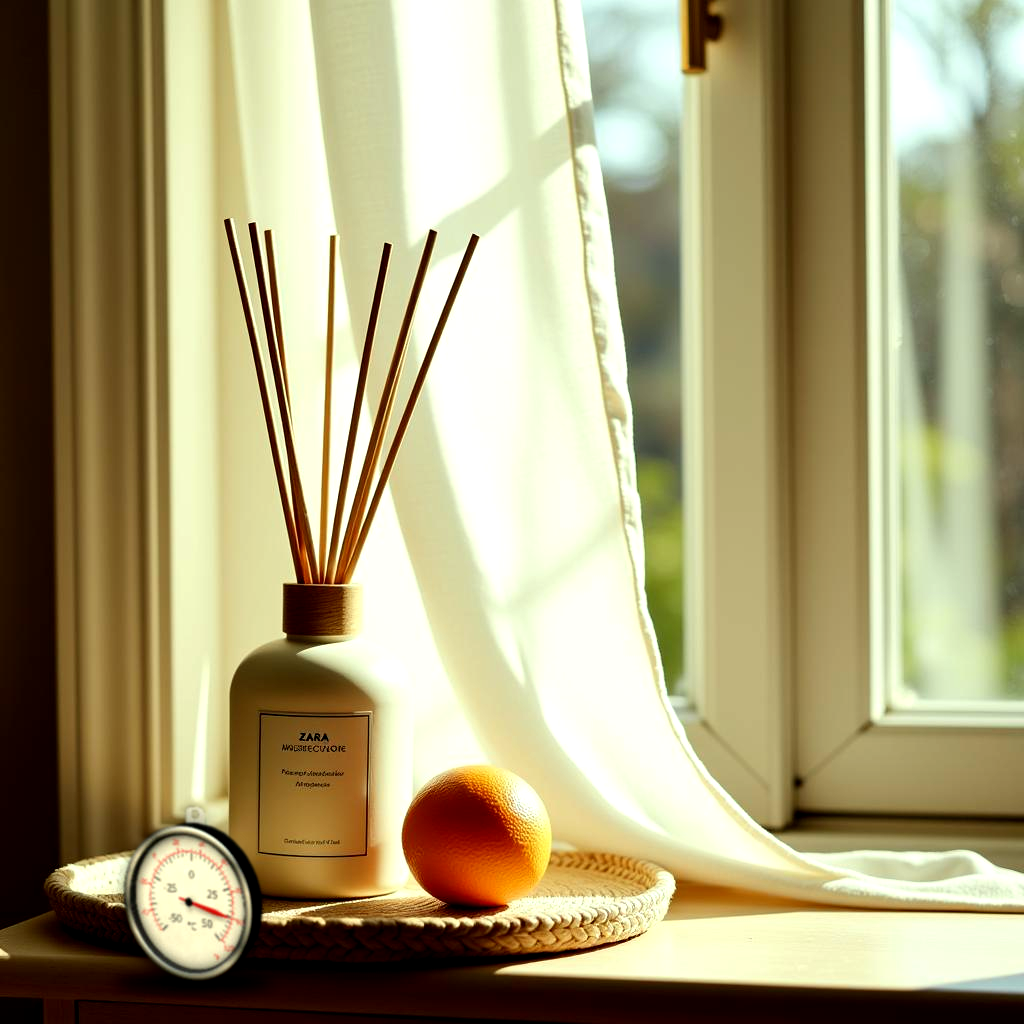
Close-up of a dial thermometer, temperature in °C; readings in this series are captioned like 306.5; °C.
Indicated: 37.5; °C
